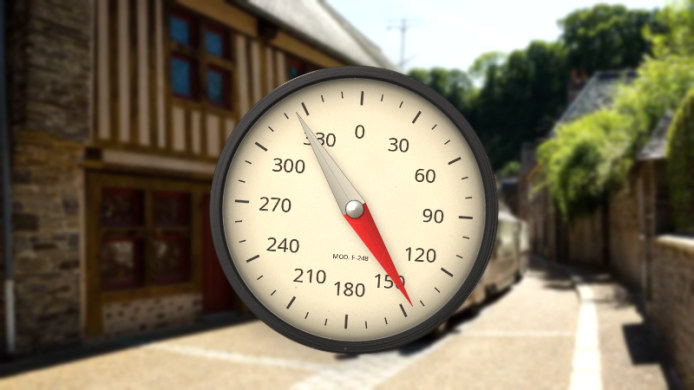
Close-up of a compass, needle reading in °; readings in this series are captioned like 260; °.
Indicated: 145; °
